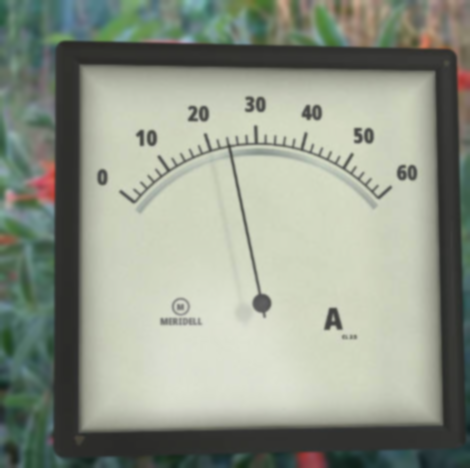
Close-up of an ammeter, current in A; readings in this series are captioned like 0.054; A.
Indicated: 24; A
